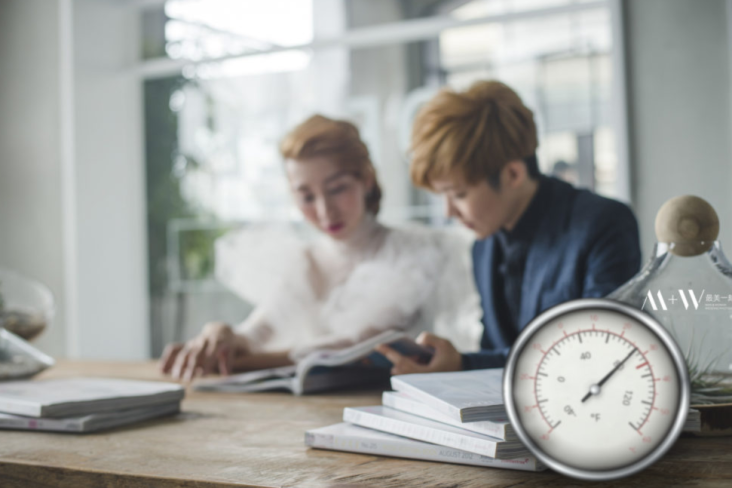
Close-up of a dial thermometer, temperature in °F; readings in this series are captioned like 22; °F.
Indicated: 80; °F
